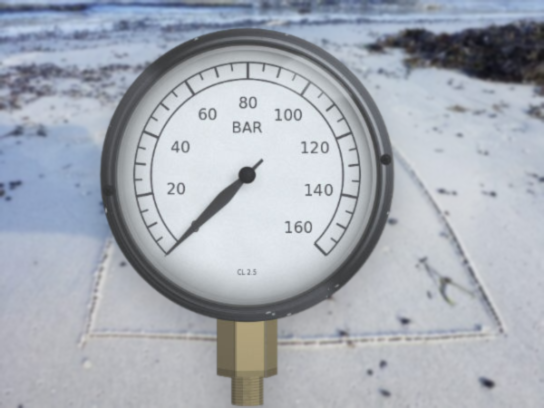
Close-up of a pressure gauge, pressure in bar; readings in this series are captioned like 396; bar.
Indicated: 0; bar
